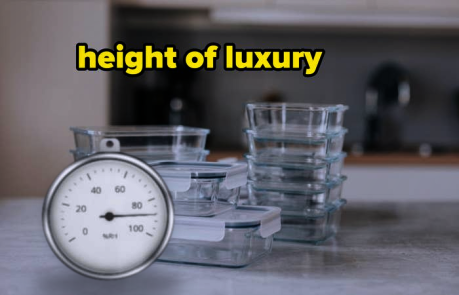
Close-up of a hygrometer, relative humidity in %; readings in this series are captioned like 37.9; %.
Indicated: 88; %
